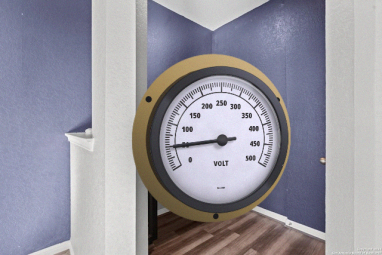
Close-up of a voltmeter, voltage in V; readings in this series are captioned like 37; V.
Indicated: 50; V
